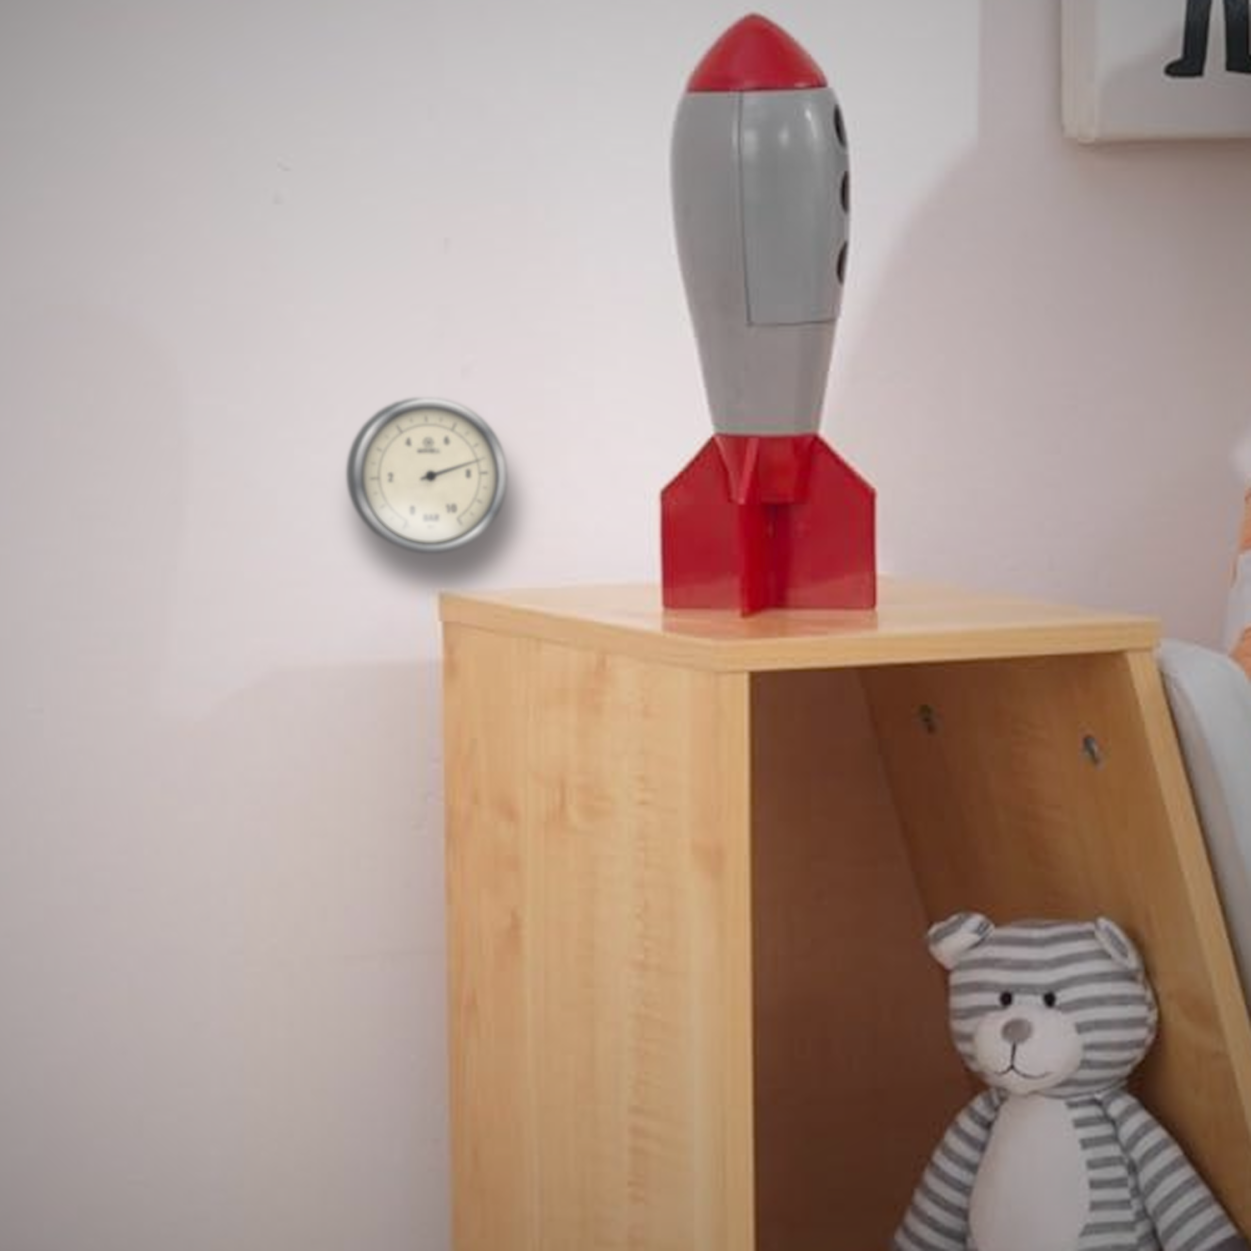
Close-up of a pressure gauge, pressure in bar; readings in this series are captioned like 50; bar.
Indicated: 7.5; bar
